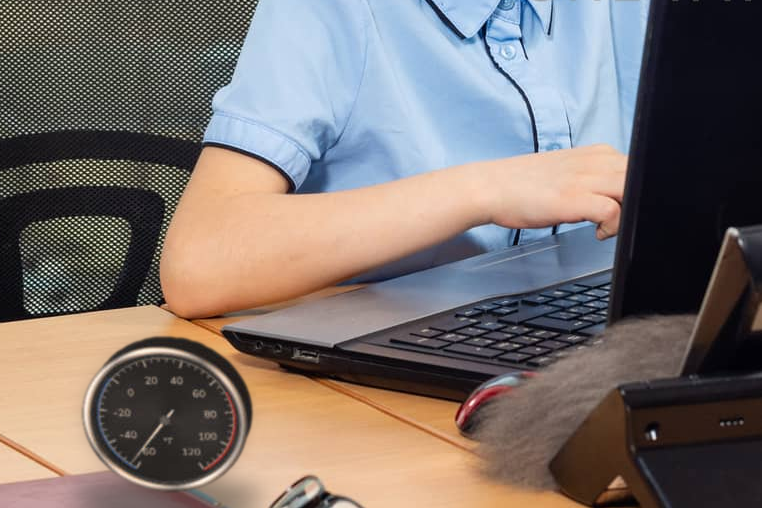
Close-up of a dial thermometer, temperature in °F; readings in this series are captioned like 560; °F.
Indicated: -56; °F
